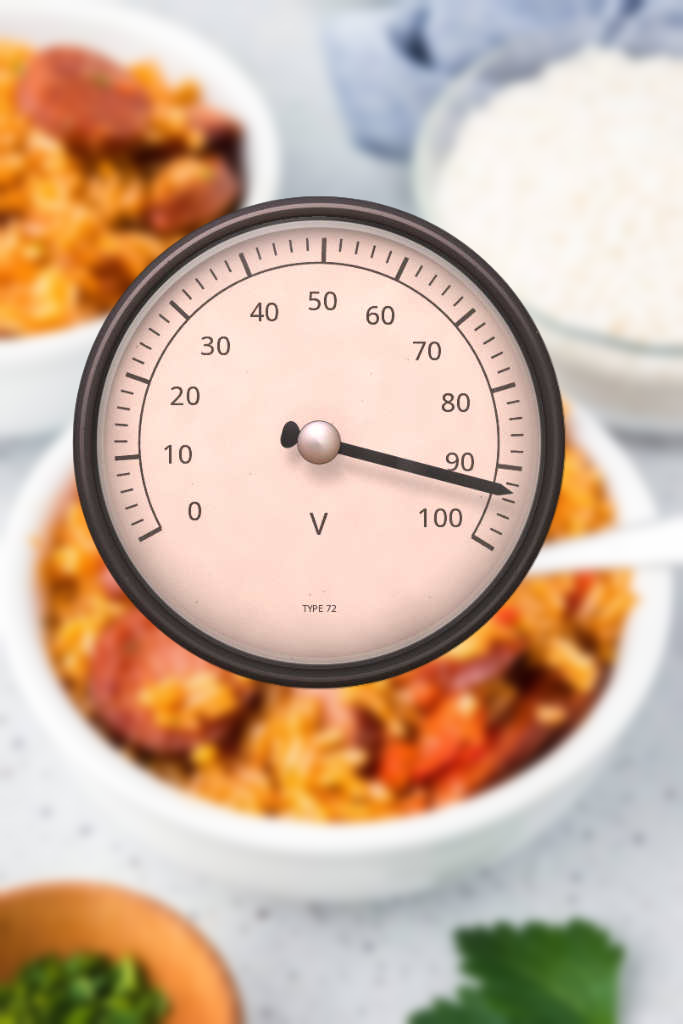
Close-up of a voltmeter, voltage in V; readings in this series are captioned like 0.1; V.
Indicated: 93; V
